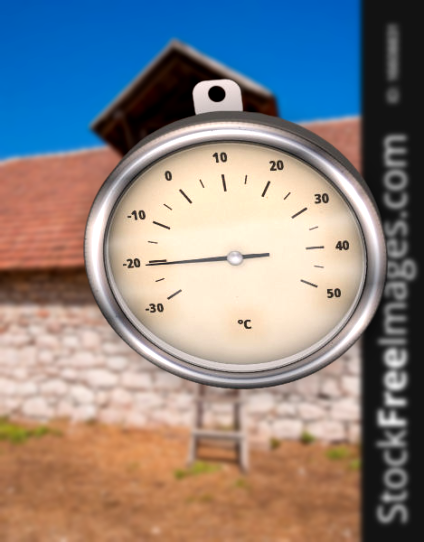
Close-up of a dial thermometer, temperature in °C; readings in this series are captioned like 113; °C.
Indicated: -20; °C
